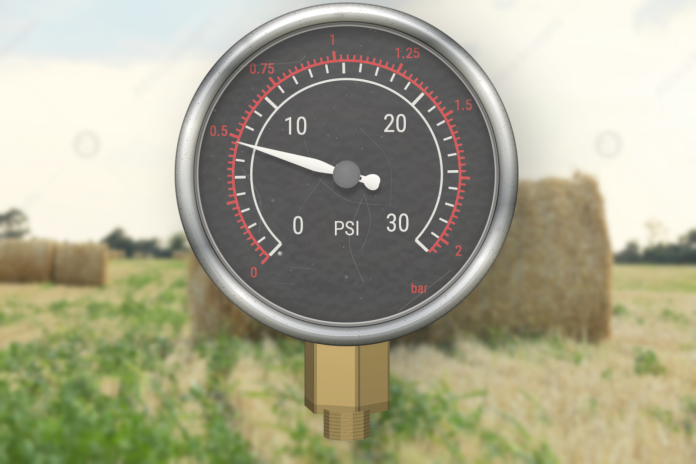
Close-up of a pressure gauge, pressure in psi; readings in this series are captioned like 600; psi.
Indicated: 7; psi
